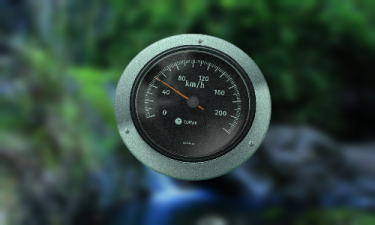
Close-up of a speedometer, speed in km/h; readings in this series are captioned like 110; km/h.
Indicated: 50; km/h
